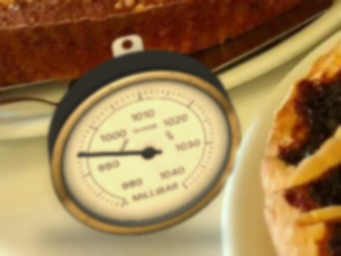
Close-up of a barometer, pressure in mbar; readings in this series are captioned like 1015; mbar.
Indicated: 995; mbar
